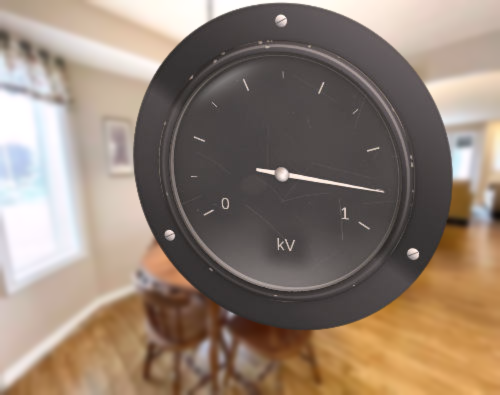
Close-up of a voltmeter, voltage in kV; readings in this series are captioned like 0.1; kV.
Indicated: 0.9; kV
